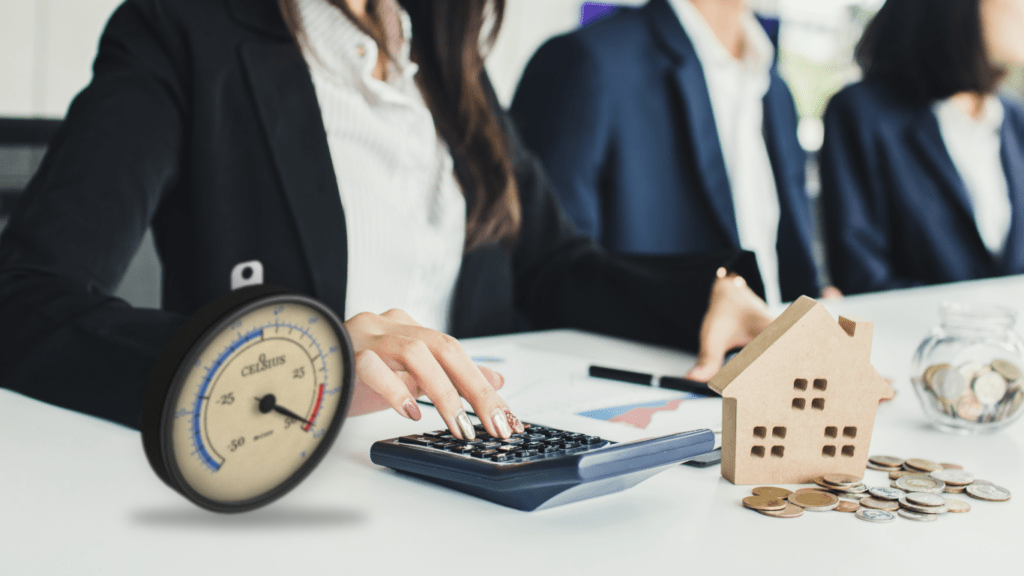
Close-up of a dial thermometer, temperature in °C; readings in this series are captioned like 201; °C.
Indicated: 47.5; °C
